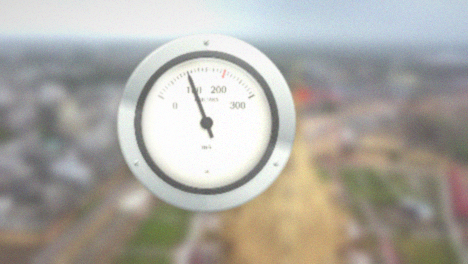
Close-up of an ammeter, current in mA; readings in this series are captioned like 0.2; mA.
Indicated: 100; mA
